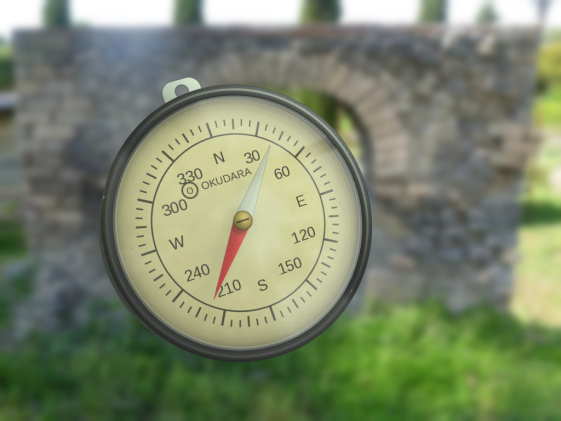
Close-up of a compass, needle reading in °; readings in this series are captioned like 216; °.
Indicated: 220; °
